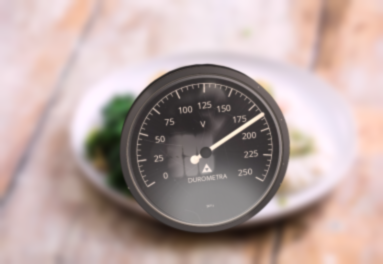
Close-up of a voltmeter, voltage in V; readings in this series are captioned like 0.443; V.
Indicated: 185; V
